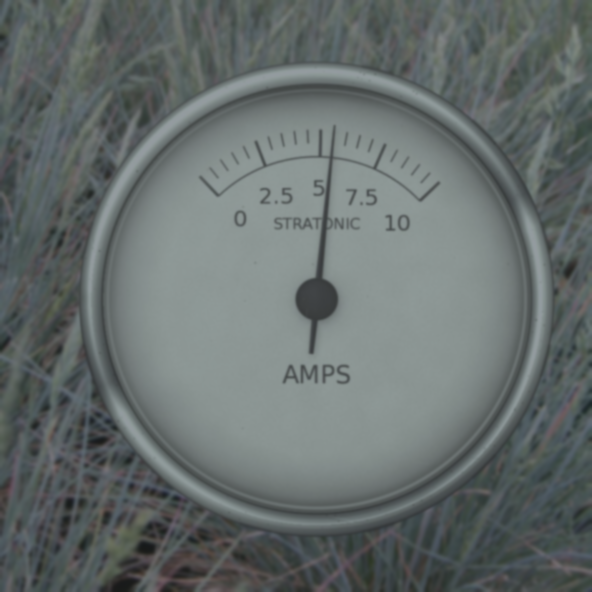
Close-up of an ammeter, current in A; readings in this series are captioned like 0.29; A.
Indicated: 5.5; A
